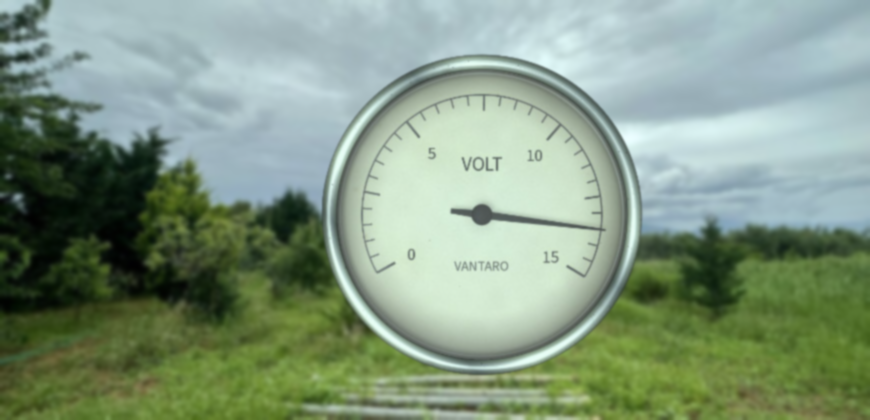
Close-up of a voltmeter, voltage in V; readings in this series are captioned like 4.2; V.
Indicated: 13.5; V
